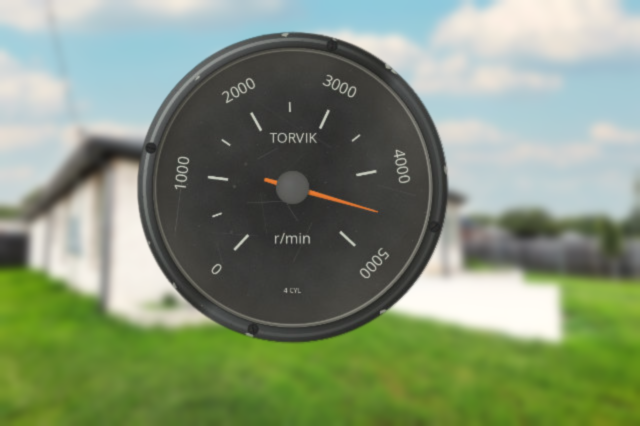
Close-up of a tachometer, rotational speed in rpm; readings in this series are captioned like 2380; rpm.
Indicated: 4500; rpm
